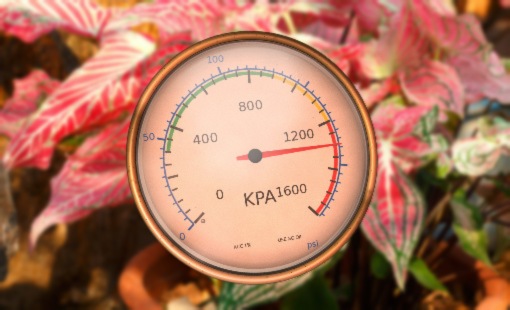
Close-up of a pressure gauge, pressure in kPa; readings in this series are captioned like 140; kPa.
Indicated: 1300; kPa
